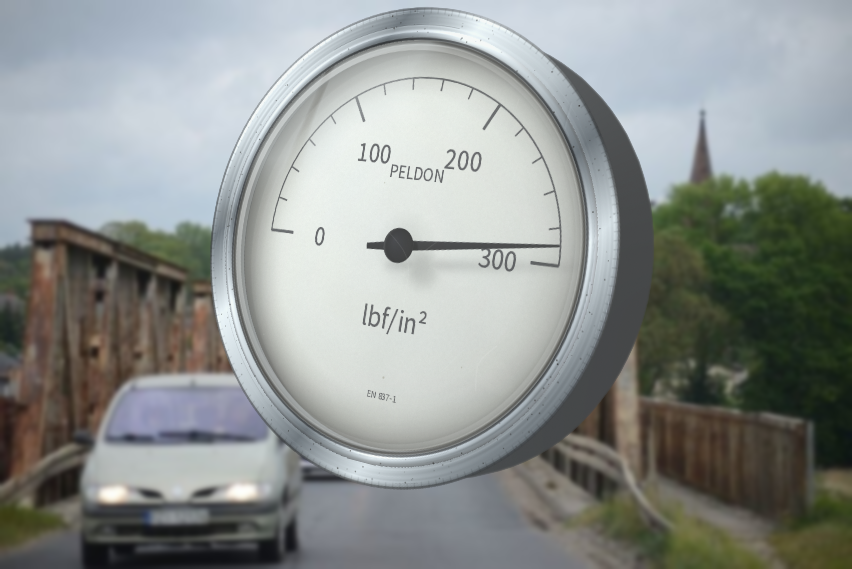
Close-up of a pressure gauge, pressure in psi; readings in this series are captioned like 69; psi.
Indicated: 290; psi
